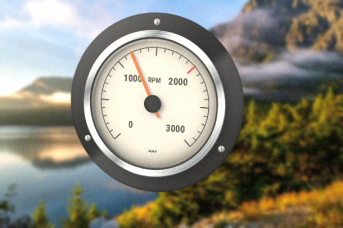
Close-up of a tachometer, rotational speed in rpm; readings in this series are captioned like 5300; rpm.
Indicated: 1200; rpm
